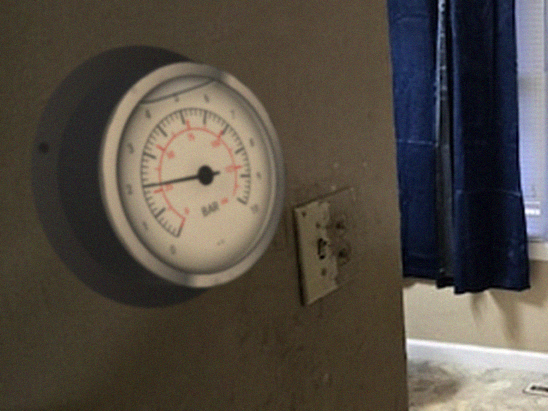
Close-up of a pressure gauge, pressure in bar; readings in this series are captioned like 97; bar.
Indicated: 2; bar
